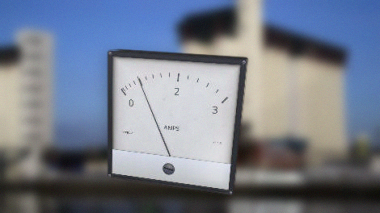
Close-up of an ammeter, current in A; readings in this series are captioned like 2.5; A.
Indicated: 1; A
